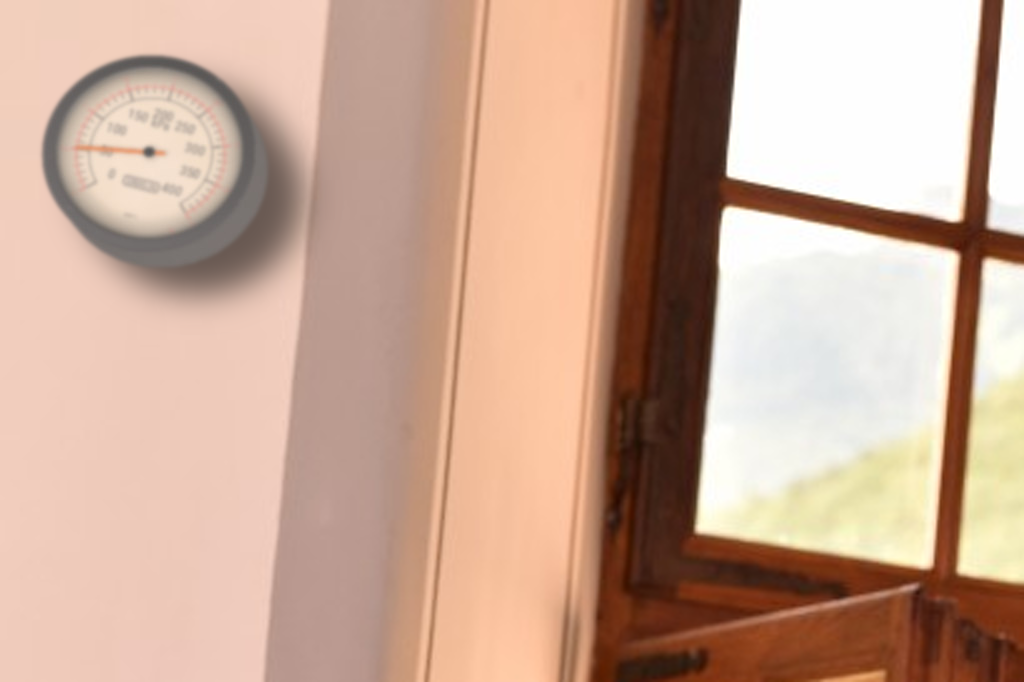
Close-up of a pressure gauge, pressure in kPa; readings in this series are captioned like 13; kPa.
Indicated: 50; kPa
